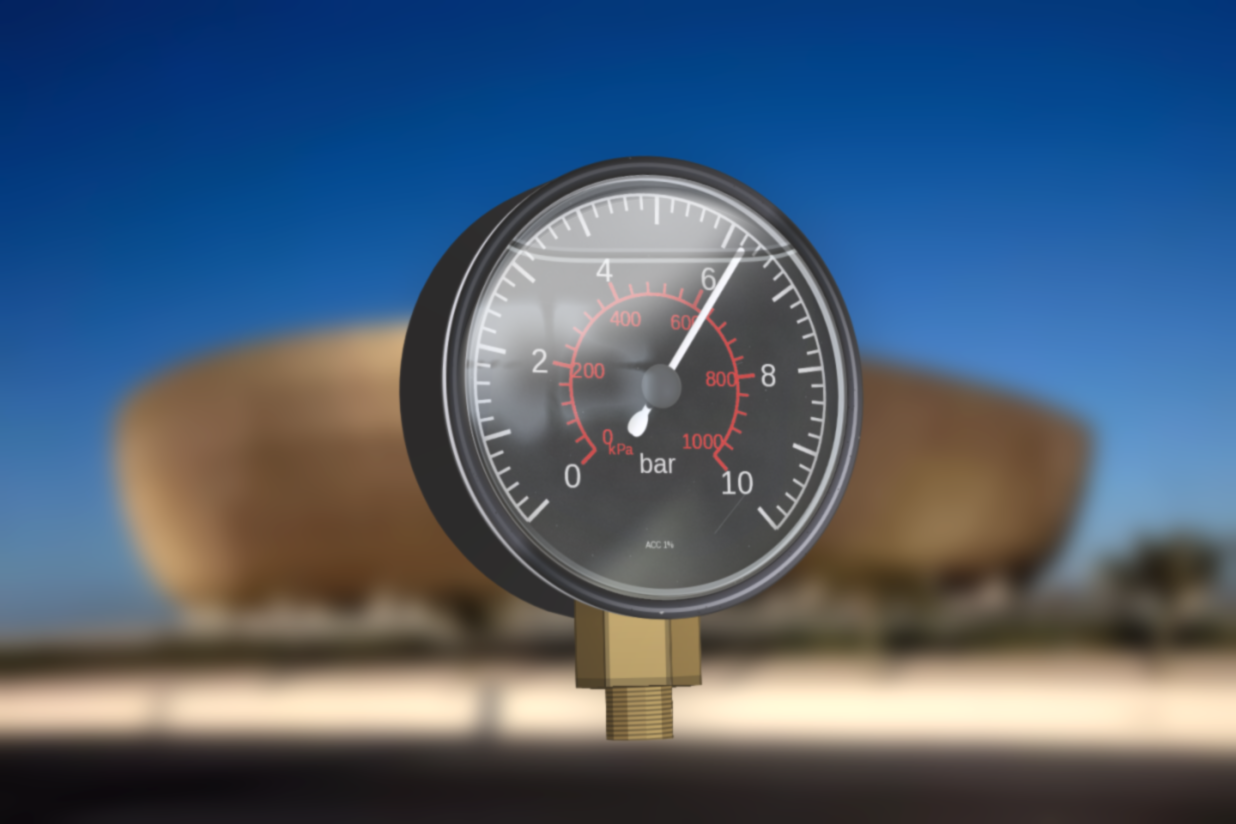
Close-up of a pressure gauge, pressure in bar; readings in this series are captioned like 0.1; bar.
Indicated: 6.2; bar
